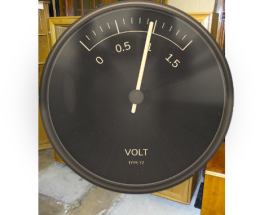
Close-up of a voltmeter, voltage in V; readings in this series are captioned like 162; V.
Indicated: 0.95; V
